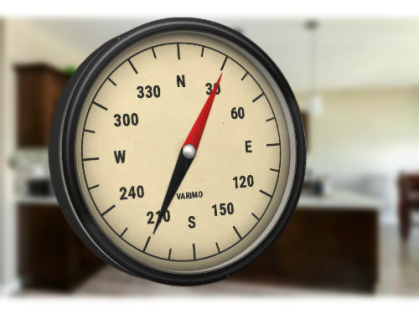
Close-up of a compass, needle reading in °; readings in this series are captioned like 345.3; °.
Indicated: 30; °
